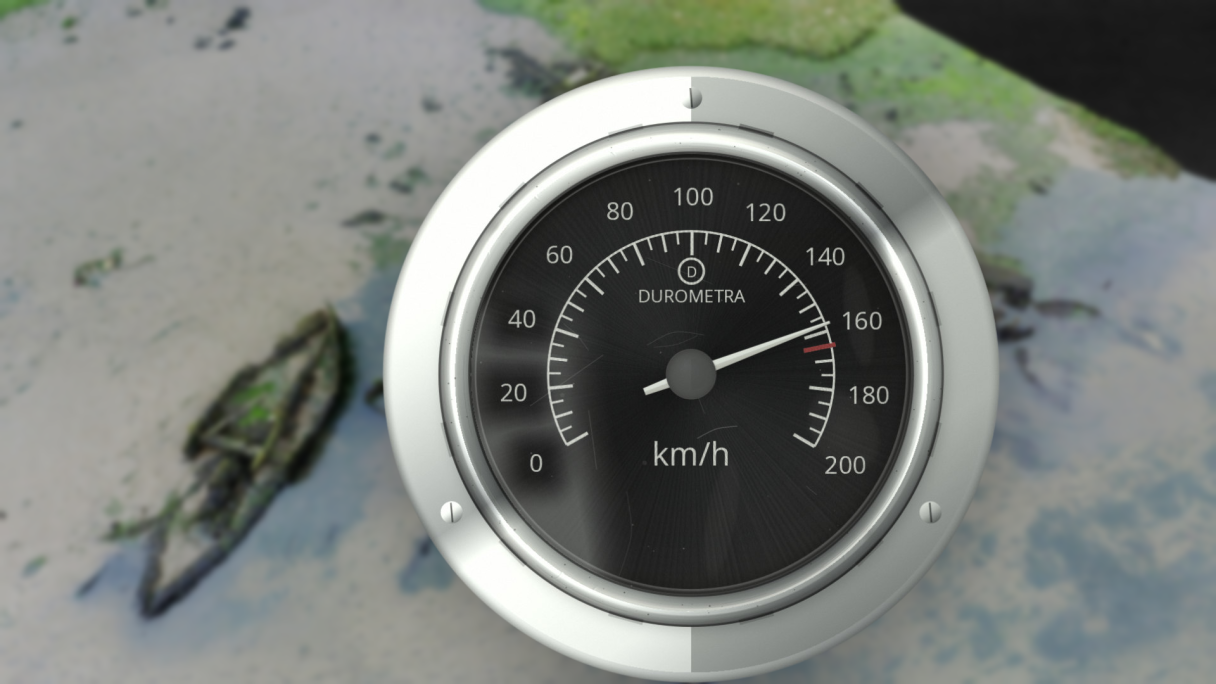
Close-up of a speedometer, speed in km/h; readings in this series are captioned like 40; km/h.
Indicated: 157.5; km/h
